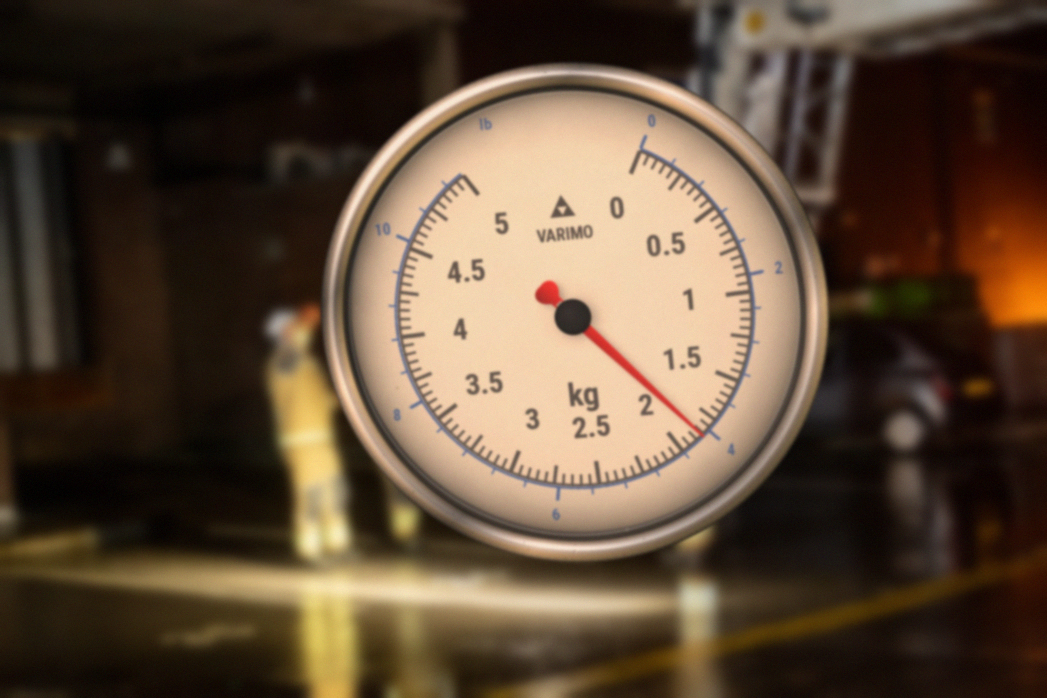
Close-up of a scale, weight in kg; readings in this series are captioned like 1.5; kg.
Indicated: 1.85; kg
